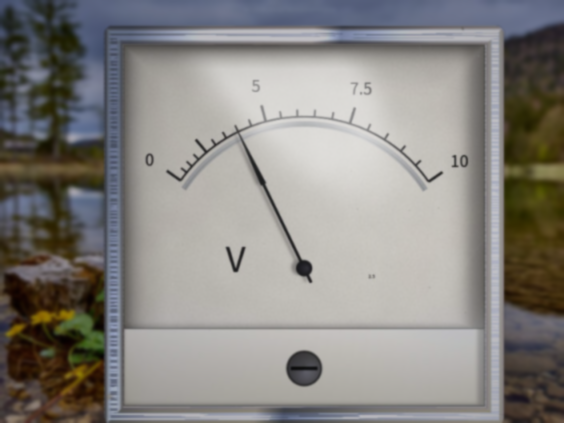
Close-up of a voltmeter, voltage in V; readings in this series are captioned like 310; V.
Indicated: 4; V
